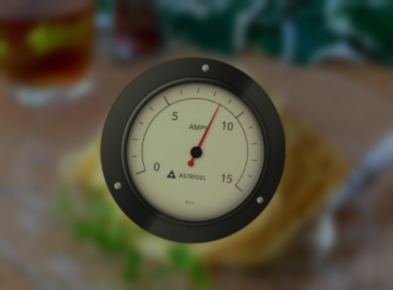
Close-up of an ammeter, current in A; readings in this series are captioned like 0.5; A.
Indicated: 8.5; A
